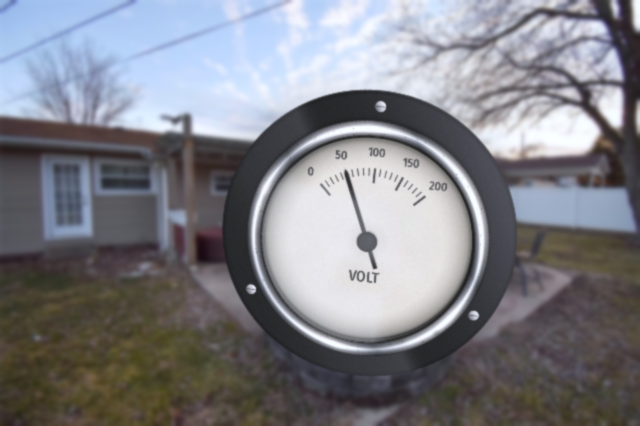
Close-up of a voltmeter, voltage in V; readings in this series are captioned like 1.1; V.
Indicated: 50; V
